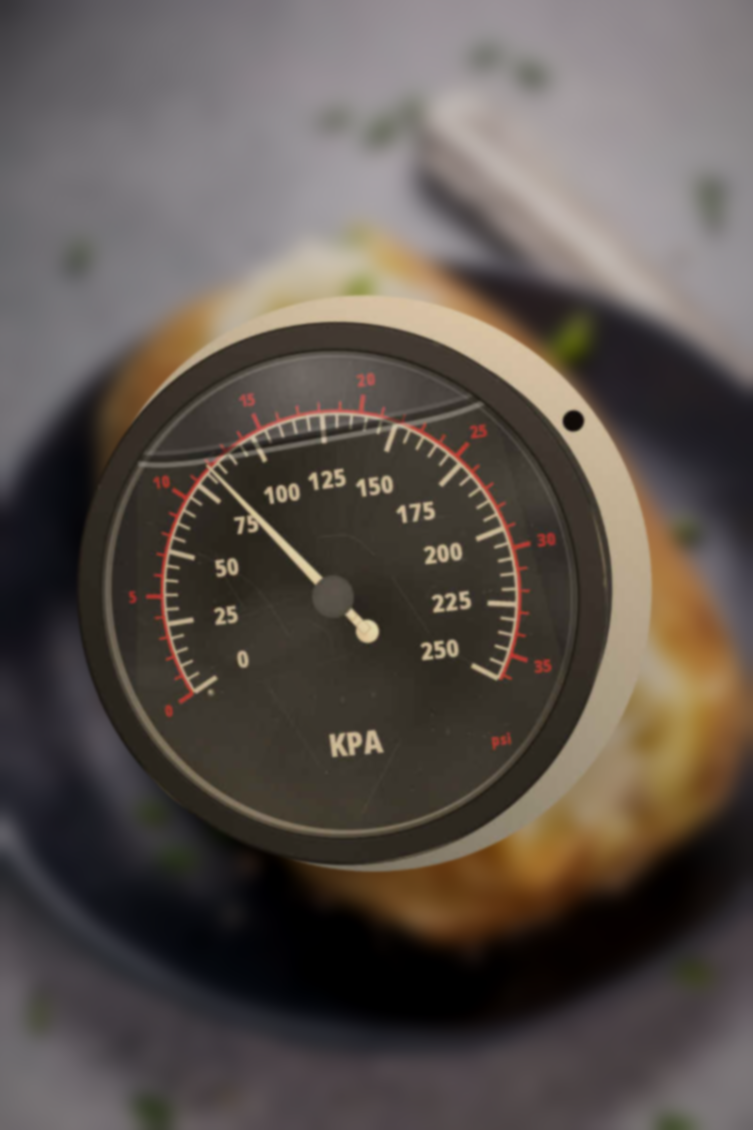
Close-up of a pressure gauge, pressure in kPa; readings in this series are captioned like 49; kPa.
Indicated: 82.5; kPa
